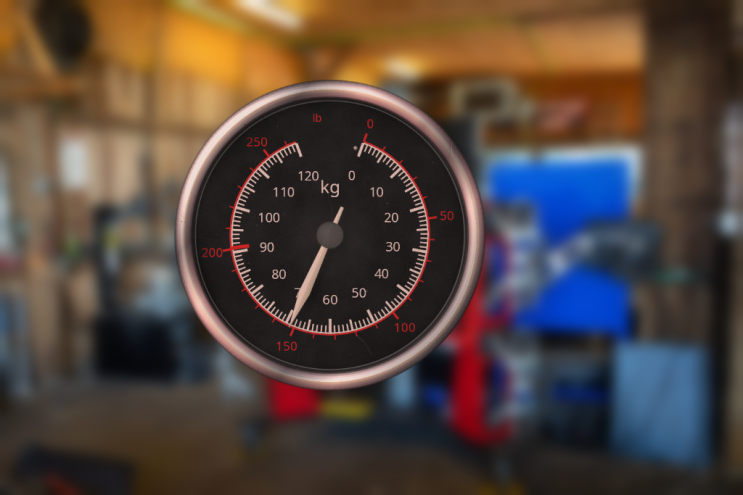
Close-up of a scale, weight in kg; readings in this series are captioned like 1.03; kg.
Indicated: 69; kg
